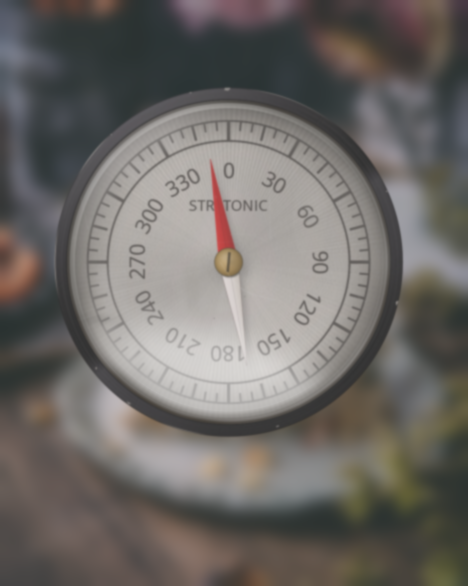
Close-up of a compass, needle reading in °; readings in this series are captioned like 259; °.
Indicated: 350; °
